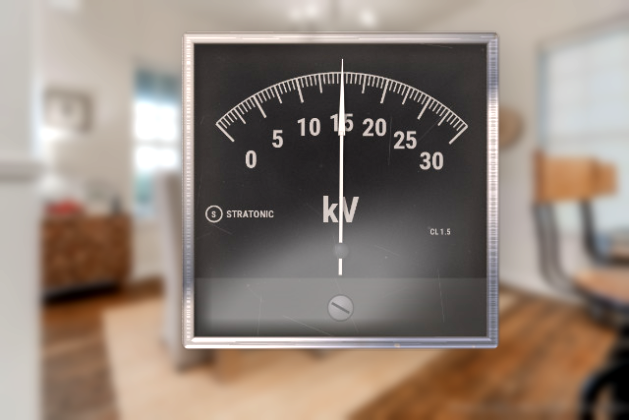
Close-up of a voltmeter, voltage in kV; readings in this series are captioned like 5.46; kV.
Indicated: 15; kV
